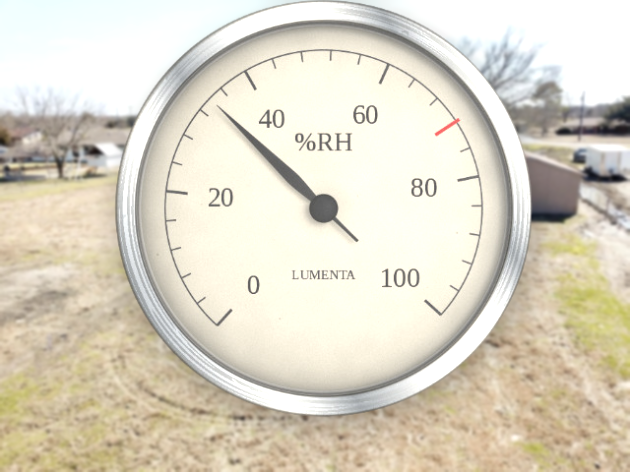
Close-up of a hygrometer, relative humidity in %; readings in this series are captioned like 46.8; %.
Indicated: 34; %
